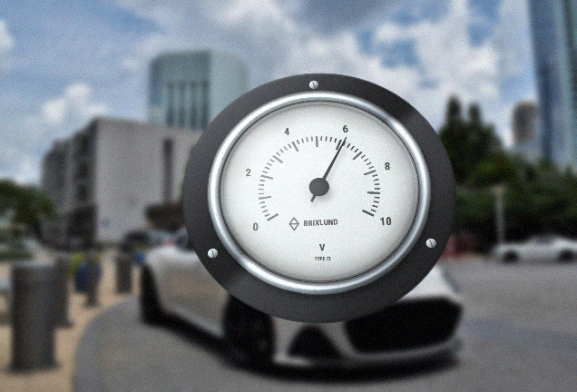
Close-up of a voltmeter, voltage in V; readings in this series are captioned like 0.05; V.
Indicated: 6.2; V
